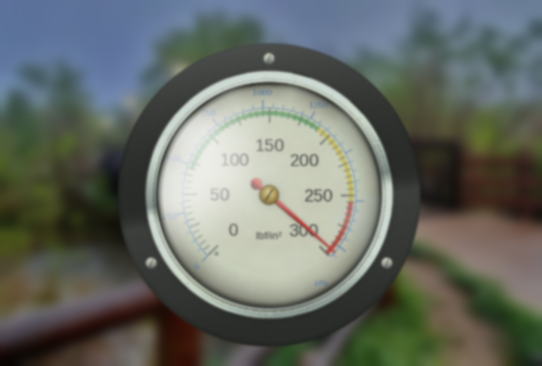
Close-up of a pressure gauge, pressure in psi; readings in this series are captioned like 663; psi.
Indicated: 295; psi
